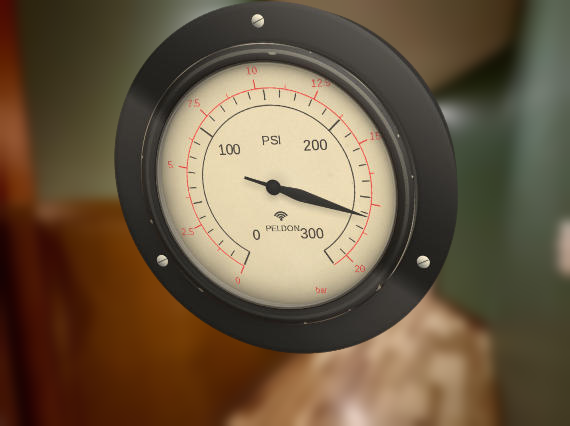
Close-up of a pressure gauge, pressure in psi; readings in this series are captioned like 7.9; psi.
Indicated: 260; psi
